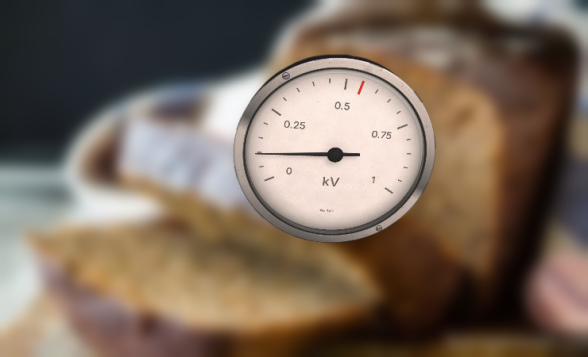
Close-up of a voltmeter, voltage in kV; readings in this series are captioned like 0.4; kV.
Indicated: 0.1; kV
